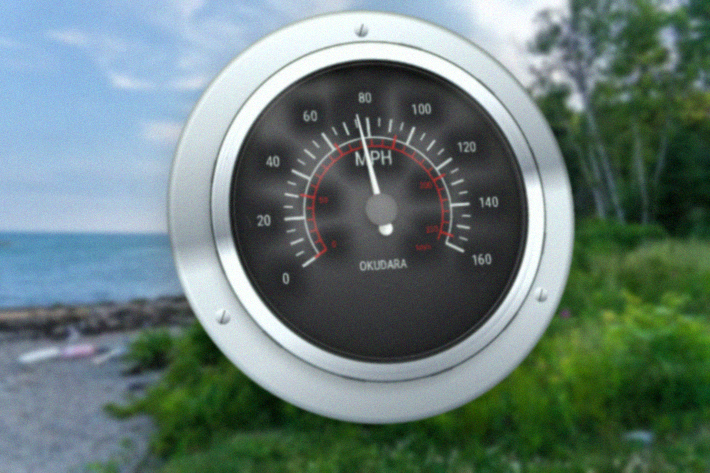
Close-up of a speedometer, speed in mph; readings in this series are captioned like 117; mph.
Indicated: 75; mph
